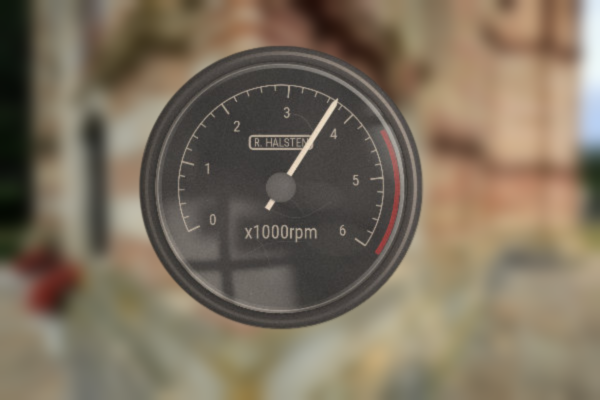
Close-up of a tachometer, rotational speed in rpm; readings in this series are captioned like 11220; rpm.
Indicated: 3700; rpm
